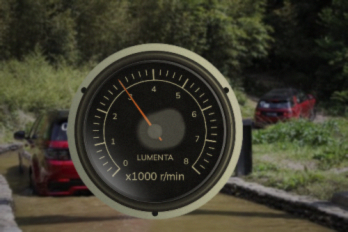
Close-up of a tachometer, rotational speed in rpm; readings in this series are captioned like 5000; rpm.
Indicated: 3000; rpm
